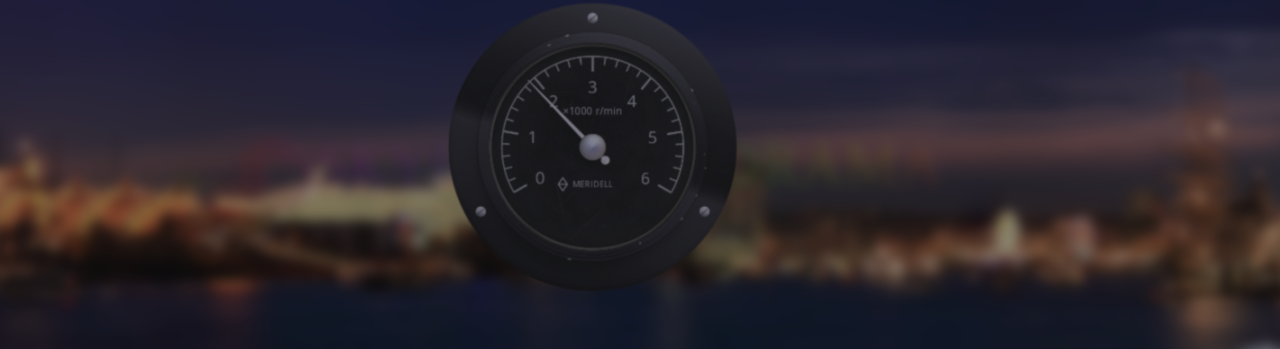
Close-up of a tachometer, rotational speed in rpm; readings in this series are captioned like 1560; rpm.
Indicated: 1900; rpm
